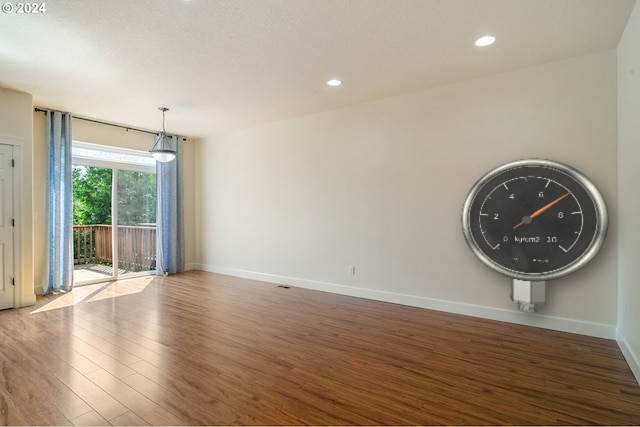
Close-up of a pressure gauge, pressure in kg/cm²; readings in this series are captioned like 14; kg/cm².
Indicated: 7; kg/cm²
